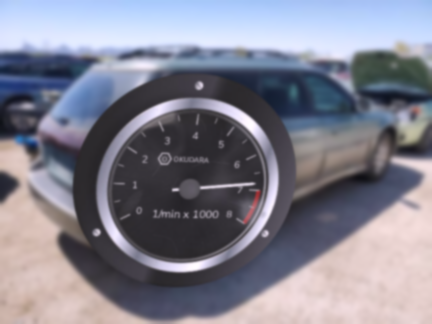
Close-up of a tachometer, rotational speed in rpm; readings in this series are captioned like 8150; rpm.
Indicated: 6750; rpm
